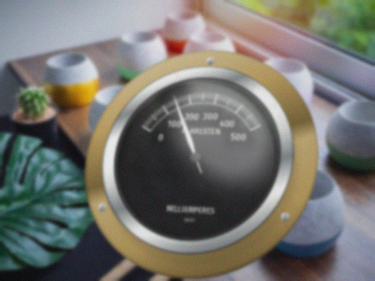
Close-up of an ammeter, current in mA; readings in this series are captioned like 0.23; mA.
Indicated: 150; mA
